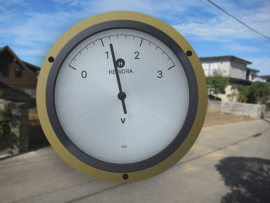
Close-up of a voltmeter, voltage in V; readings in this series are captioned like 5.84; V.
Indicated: 1.2; V
